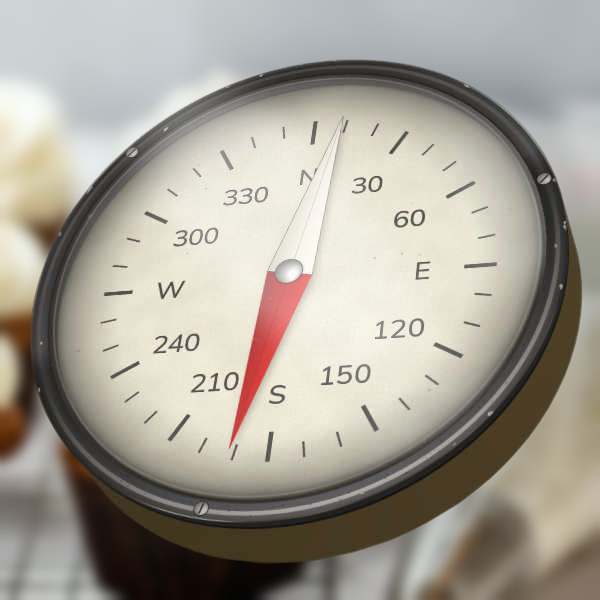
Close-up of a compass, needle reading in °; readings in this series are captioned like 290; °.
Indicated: 190; °
